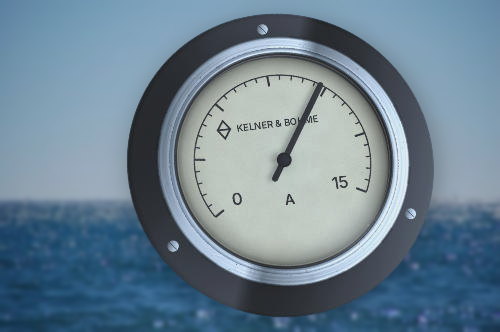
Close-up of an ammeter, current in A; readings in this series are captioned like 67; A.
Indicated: 9.75; A
